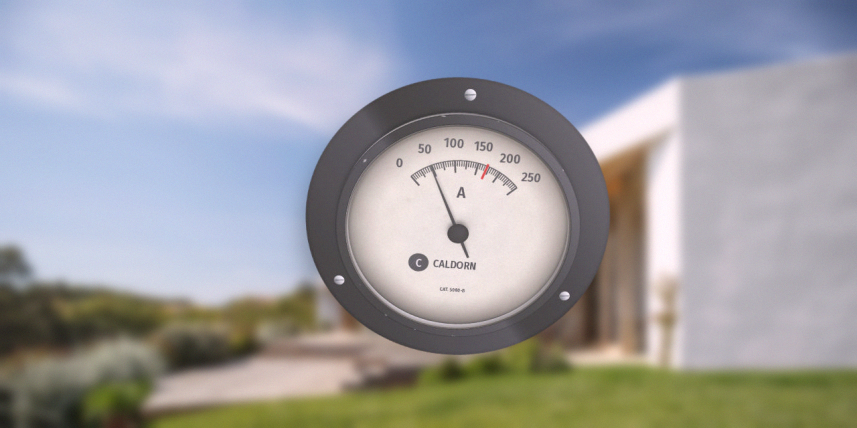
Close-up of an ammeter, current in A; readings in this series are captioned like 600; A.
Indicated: 50; A
